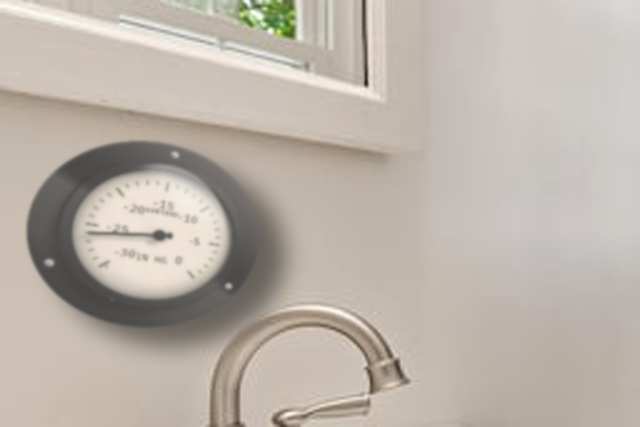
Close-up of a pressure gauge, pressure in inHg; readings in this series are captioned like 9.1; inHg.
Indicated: -26; inHg
